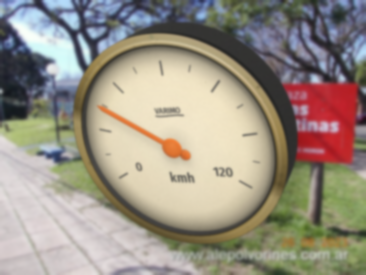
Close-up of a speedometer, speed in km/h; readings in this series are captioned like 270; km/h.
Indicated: 30; km/h
